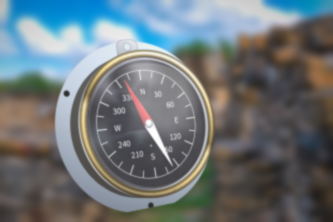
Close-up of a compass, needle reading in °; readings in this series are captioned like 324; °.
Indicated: 337.5; °
